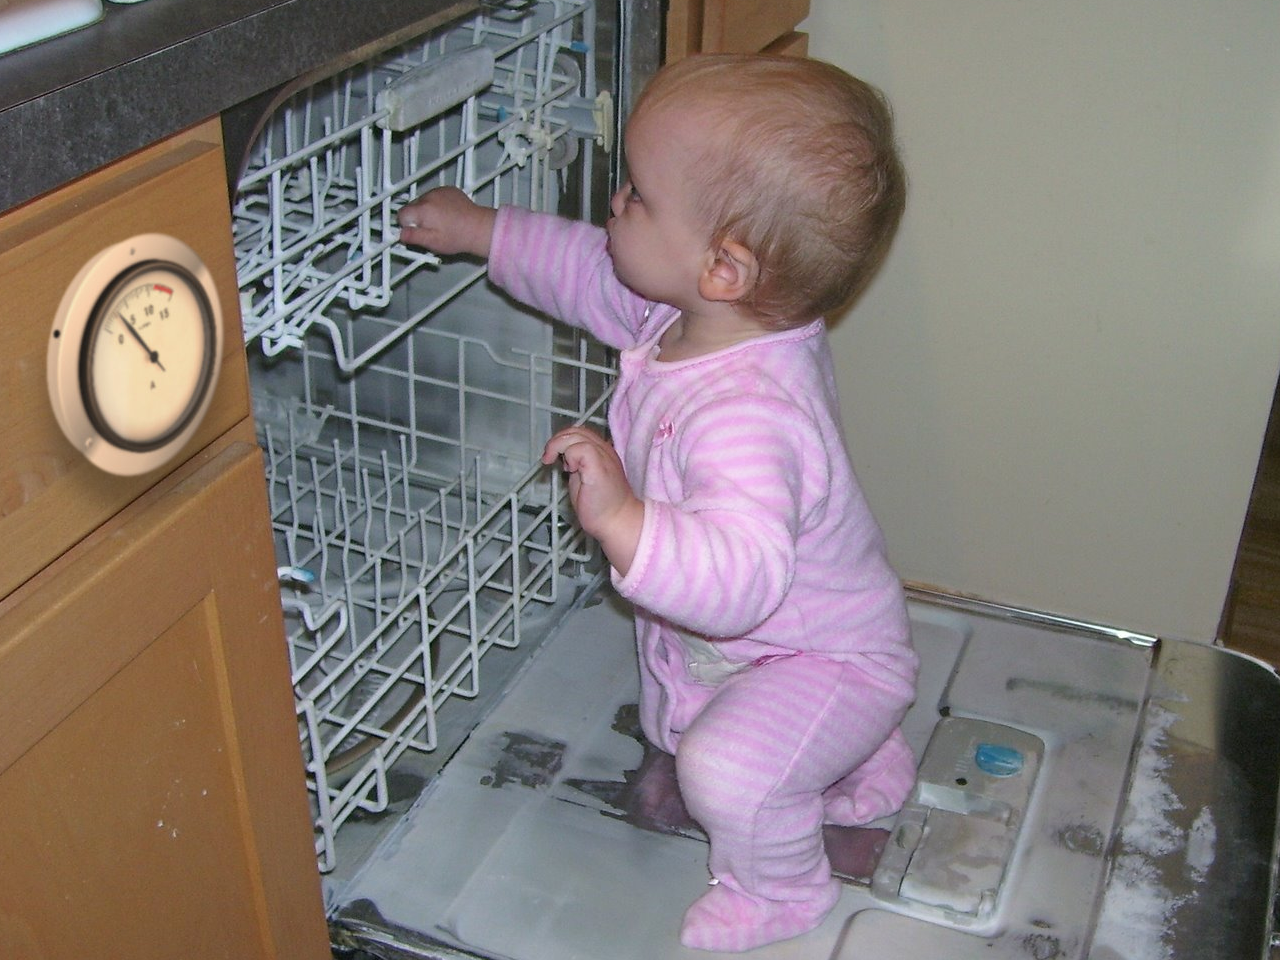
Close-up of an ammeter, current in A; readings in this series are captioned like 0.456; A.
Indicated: 2.5; A
